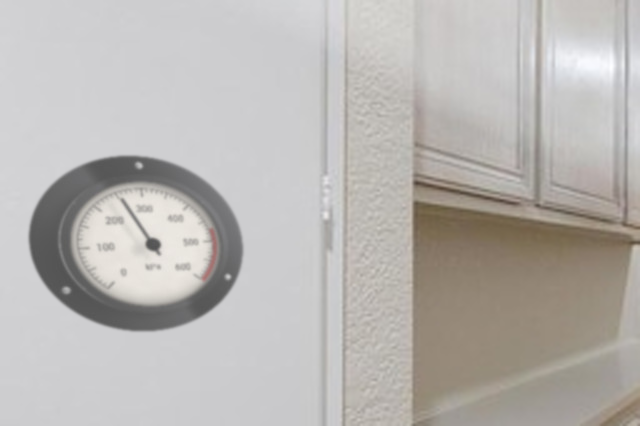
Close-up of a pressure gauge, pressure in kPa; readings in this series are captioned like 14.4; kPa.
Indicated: 250; kPa
